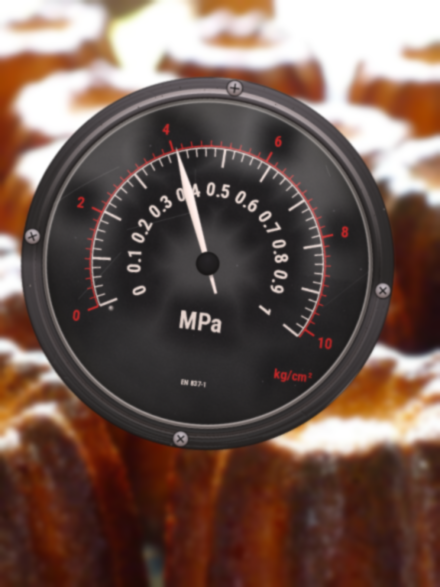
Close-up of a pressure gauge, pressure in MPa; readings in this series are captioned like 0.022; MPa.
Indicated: 0.4; MPa
